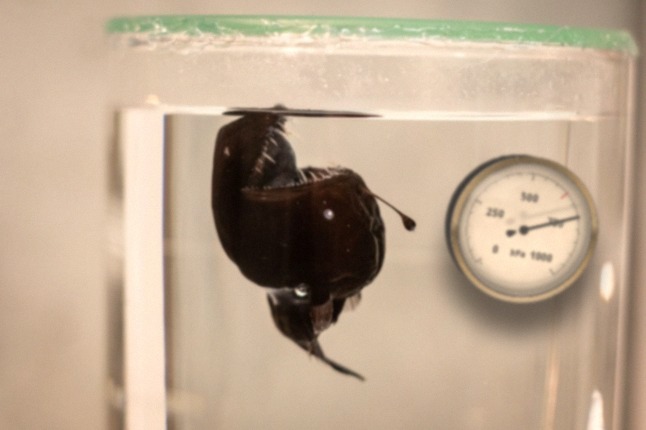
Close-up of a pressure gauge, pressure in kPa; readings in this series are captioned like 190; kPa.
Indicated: 750; kPa
